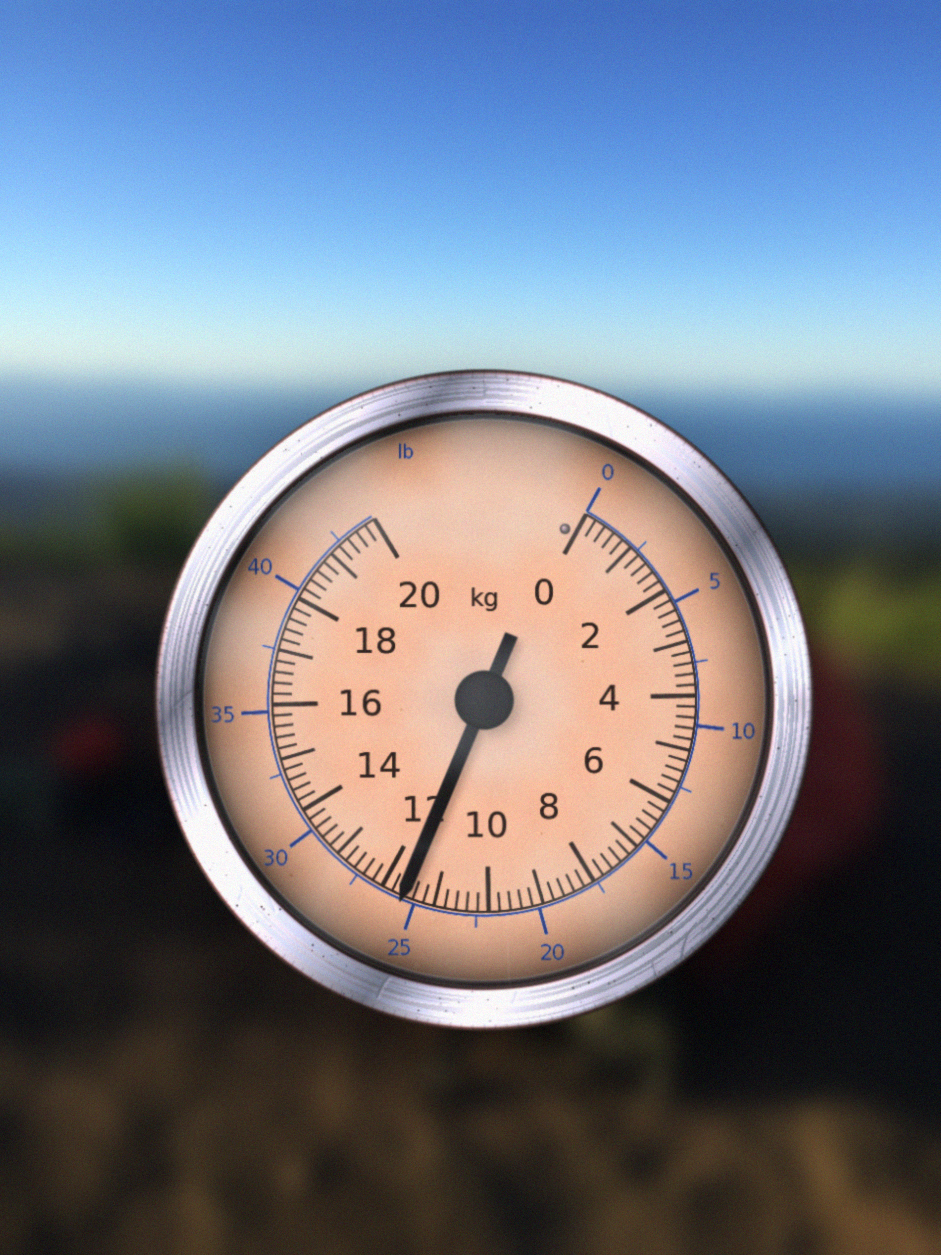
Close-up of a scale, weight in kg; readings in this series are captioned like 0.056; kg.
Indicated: 11.6; kg
